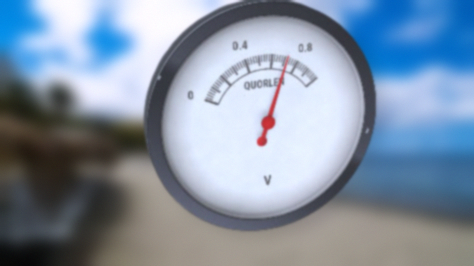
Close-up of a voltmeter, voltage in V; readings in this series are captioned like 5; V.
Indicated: 0.7; V
